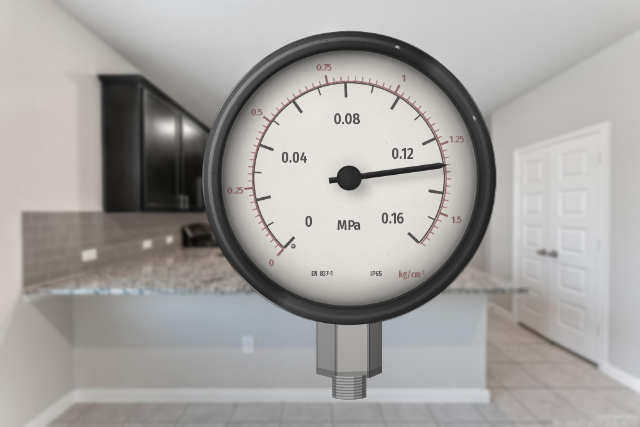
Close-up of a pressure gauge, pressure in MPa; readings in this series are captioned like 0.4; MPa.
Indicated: 0.13; MPa
